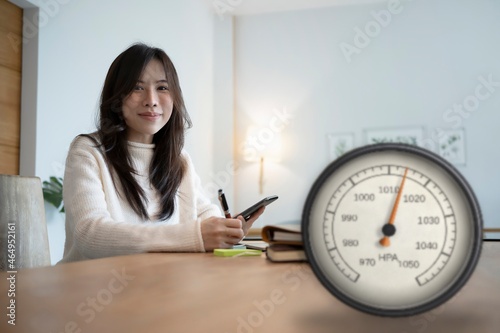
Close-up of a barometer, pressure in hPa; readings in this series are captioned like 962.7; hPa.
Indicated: 1014; hPa
